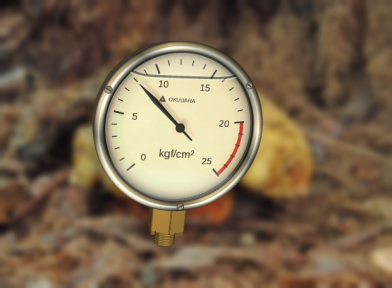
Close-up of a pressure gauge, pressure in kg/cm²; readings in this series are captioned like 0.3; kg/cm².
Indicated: 8; kg/cm²
